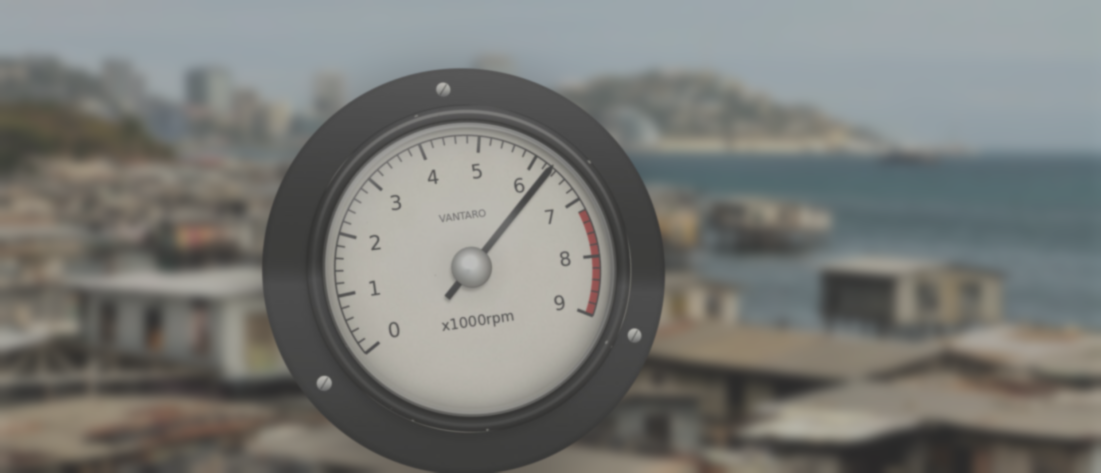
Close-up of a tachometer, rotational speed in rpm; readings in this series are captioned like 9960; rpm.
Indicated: 6300; rpm
